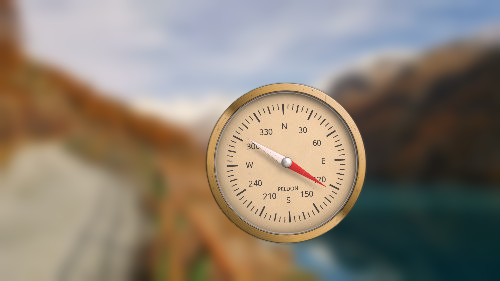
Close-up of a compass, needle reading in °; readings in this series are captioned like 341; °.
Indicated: 125; °
